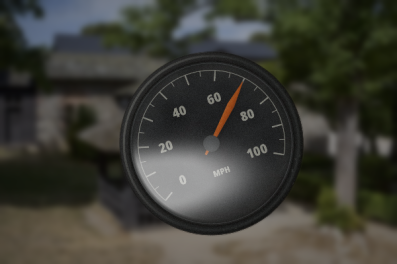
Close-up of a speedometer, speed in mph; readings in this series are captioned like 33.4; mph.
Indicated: 70; mph
